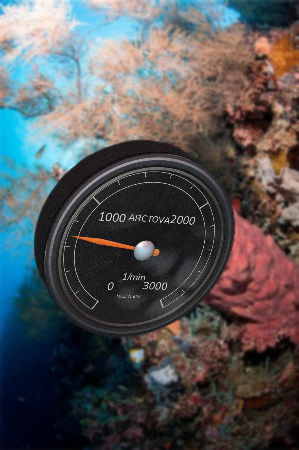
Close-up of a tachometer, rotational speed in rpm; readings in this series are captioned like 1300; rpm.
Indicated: 700; rpm
